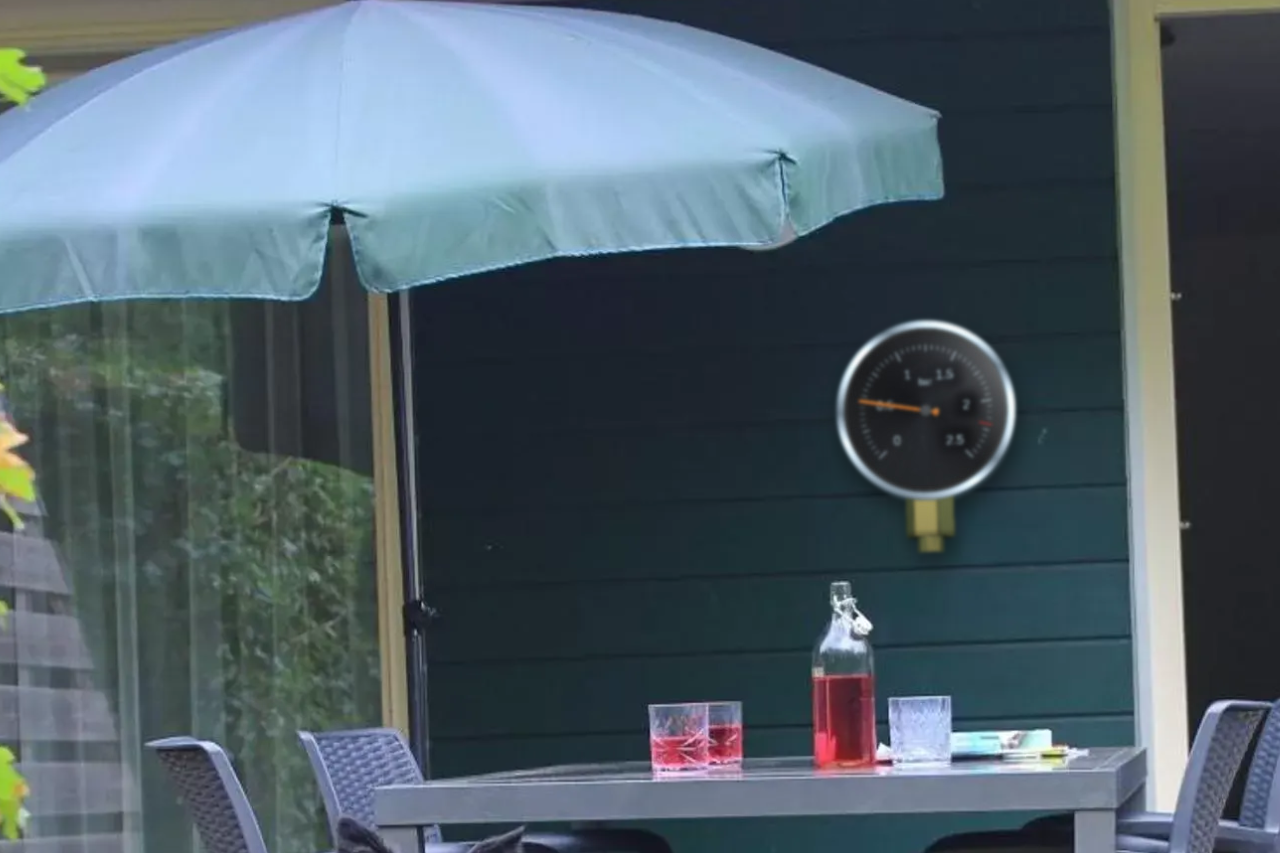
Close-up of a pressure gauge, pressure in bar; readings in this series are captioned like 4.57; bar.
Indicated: 0.5; bar
